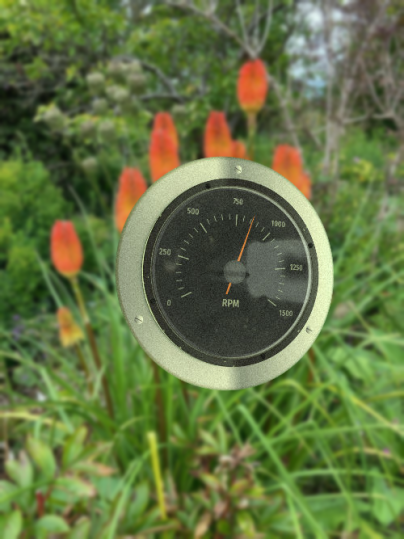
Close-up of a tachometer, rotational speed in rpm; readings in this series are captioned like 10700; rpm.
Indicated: 850; rpm
